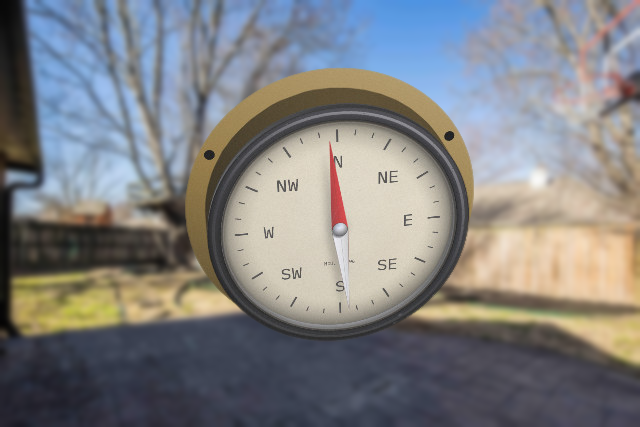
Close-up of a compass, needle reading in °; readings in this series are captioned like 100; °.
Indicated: 355; °
